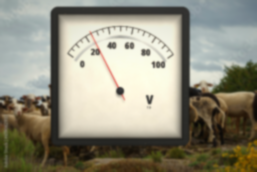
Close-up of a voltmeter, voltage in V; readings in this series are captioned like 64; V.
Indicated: 25; V
